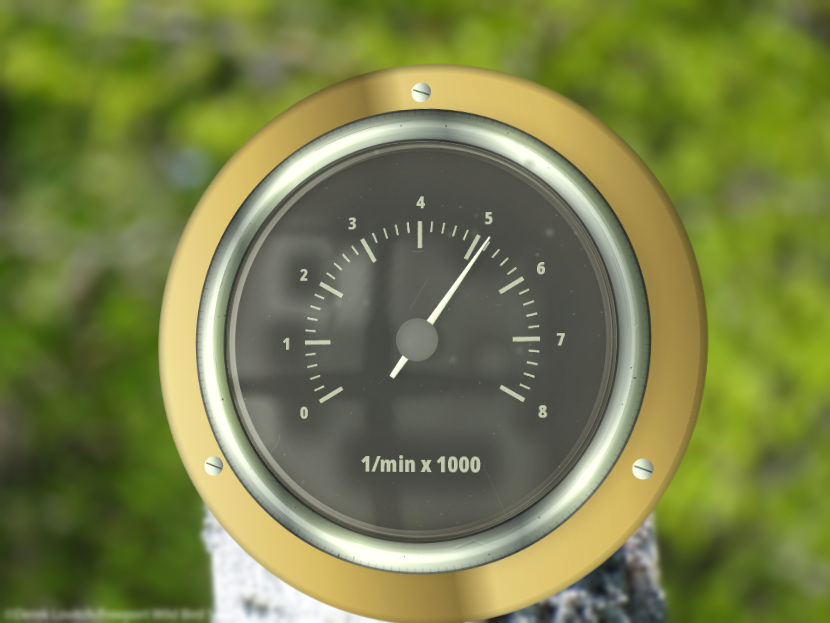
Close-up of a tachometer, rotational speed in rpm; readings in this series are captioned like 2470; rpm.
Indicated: 5200; rpm
